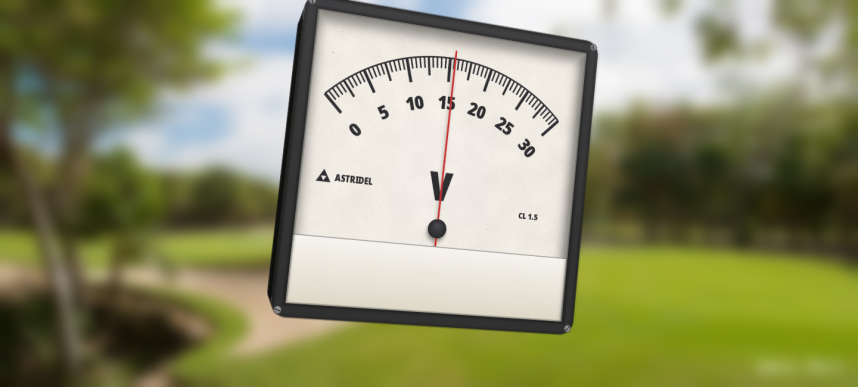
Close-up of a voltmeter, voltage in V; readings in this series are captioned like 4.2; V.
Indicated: 15.5; V
